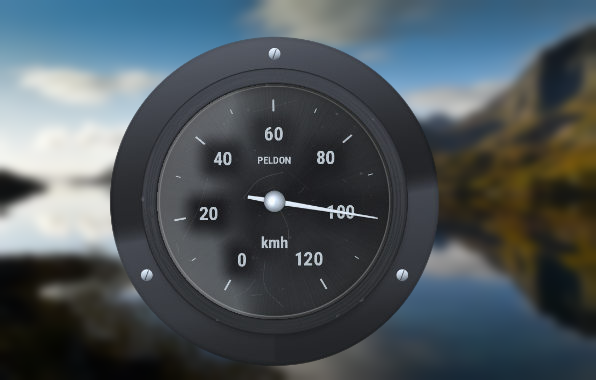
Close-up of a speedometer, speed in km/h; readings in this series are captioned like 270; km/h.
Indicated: 100; km/h
